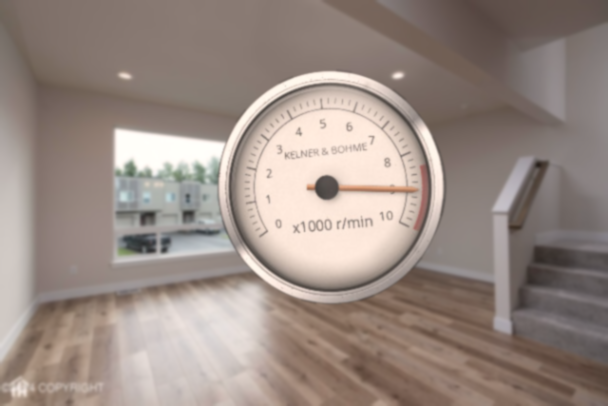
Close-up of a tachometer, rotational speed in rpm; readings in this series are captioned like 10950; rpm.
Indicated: 9000; rpm
